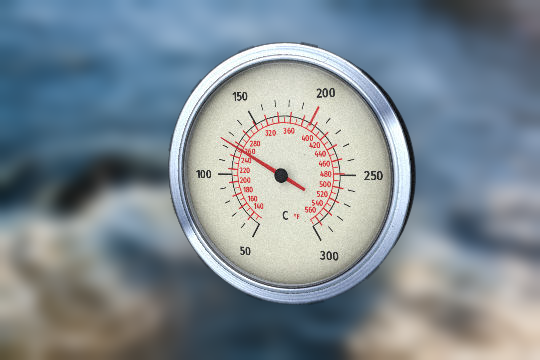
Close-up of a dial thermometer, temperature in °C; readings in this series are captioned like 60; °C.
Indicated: 125; °C
